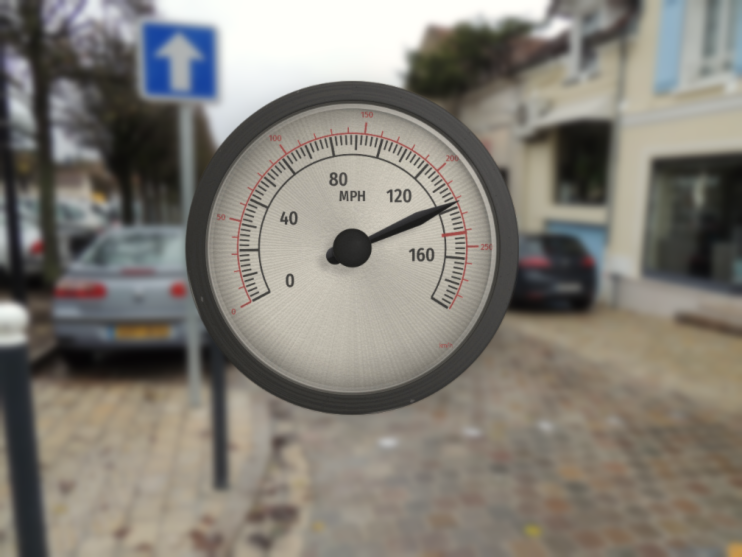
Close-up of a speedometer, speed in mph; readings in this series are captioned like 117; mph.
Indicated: 138; mph
